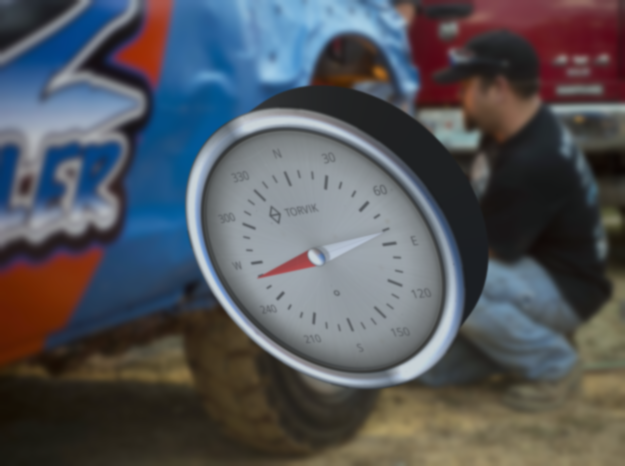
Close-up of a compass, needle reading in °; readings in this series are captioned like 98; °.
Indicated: 260; °
